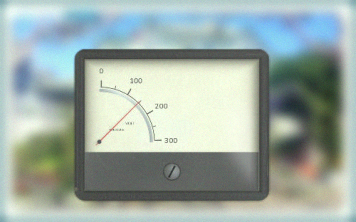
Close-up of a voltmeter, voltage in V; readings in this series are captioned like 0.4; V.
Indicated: 150; V
